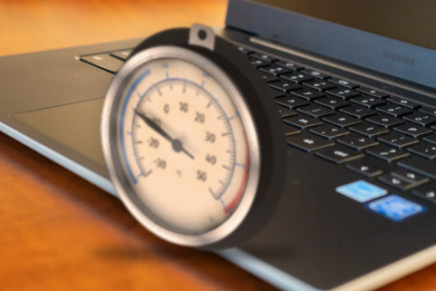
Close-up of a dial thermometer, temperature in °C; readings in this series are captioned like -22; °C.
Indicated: -10; °C
